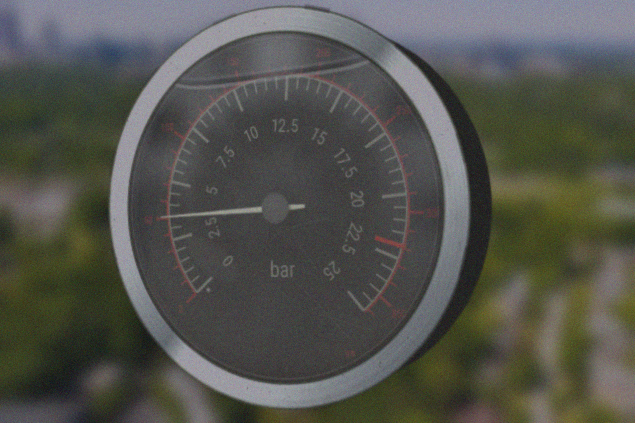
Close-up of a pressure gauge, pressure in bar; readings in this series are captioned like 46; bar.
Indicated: 3.5; bar
